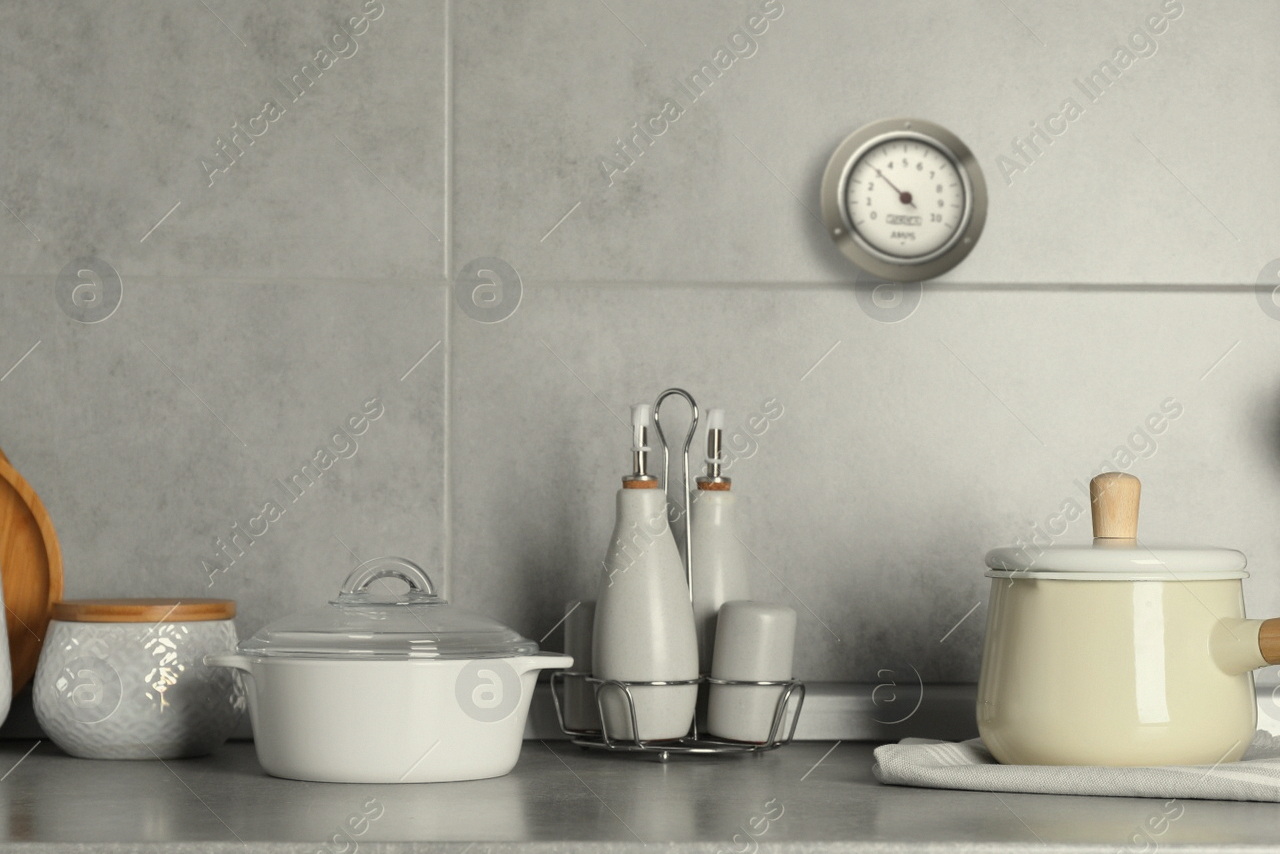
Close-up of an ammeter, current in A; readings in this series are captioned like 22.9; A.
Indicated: 3; A
